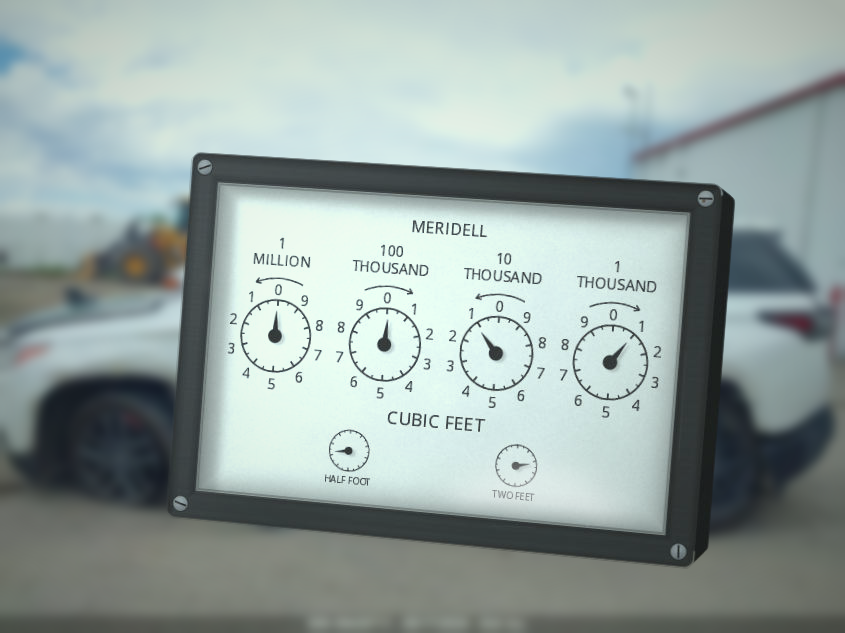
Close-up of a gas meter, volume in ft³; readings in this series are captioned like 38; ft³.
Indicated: 1100; ft³
